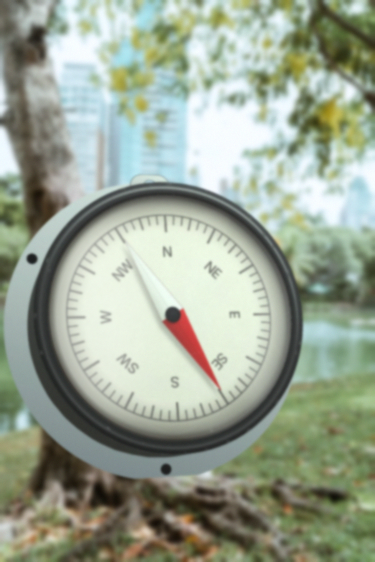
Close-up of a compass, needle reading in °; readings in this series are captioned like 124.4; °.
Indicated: 150; °
